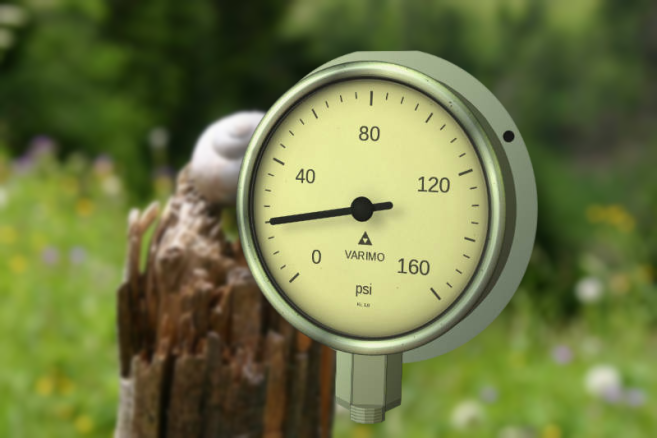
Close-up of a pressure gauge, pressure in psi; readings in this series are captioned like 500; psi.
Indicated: 20; psi
